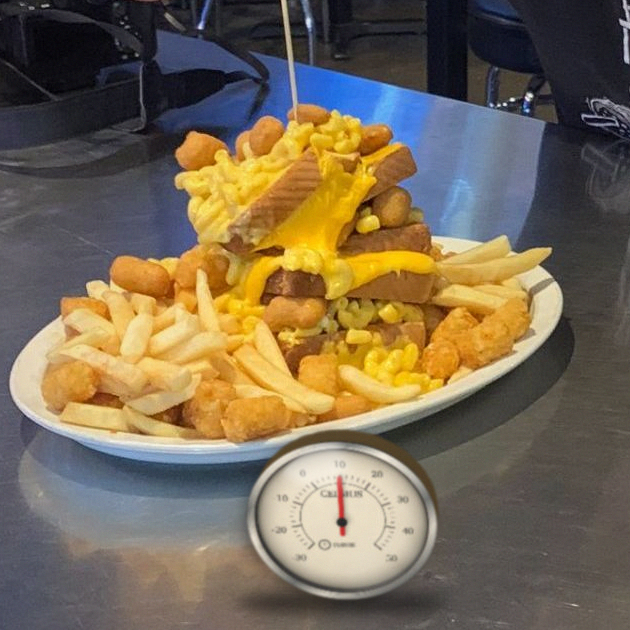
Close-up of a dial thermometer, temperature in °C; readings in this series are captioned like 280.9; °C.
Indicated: 10; °C
